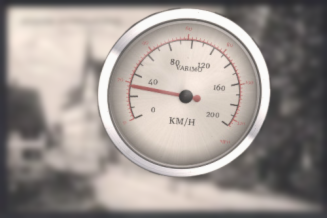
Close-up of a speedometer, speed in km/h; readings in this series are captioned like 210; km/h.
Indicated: 30; km/h
